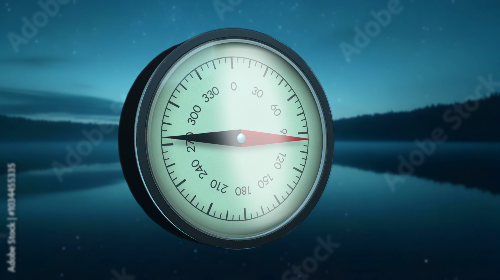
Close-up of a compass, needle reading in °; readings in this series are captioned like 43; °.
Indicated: 95; °
